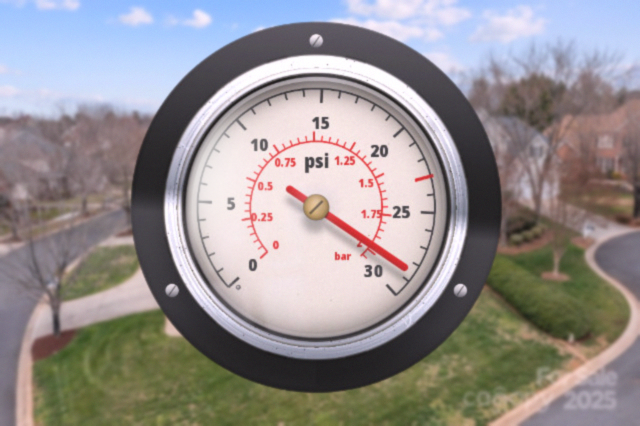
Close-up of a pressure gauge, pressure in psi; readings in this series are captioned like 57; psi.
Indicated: 28.5; psi
